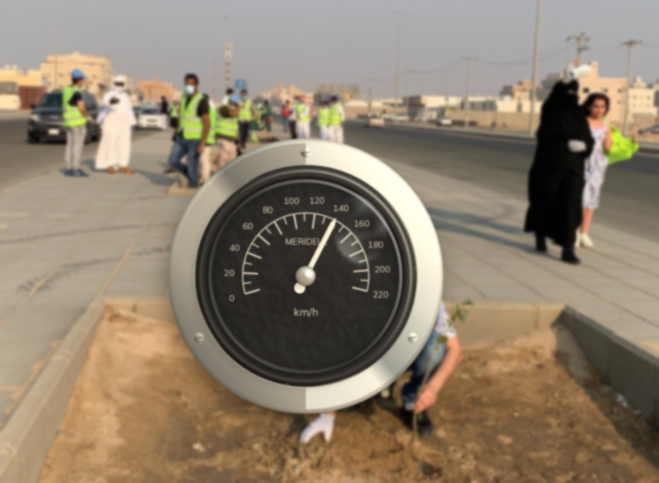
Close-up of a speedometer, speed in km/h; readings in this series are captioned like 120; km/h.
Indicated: 140; km/h
